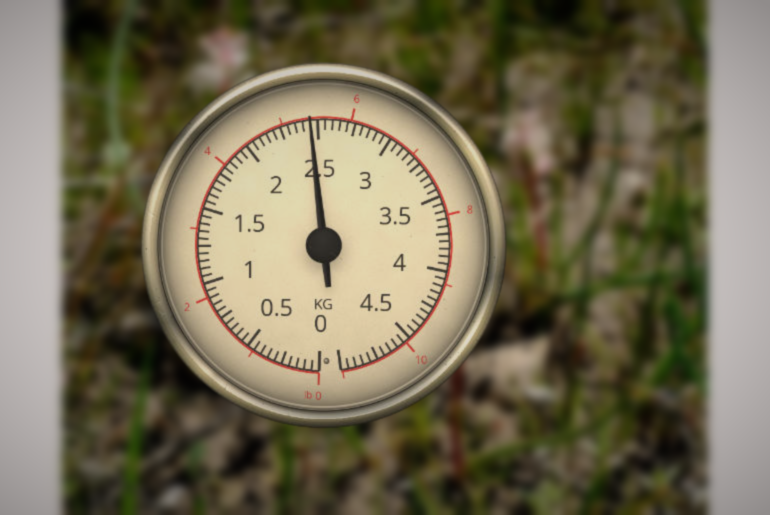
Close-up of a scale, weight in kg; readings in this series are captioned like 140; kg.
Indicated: 2.45; kg
